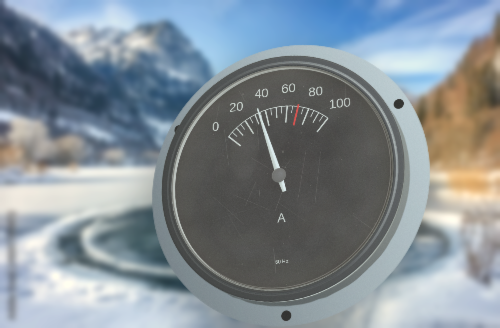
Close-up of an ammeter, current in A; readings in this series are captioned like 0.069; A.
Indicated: 35; A
